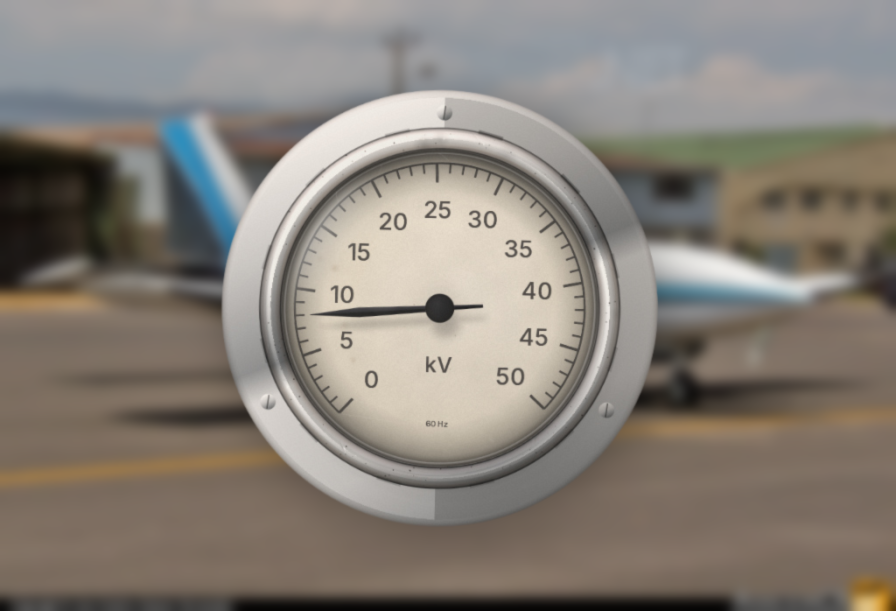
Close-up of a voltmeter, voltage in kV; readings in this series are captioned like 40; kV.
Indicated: 8; kV
